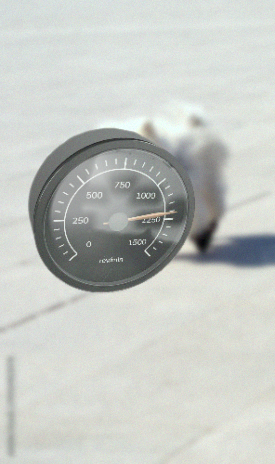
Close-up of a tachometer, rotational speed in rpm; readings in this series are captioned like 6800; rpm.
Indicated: 1200; rpm
